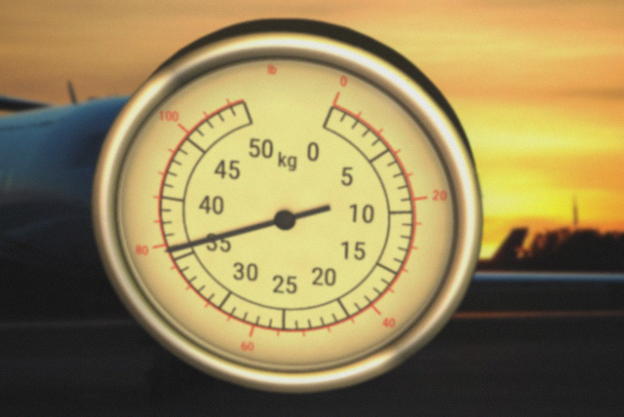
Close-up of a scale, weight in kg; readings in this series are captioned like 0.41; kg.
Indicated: 36; kg
